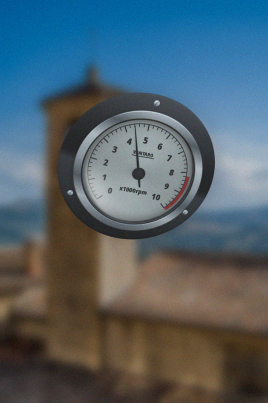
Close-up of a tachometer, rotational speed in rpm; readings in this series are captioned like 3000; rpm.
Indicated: 4400; rpm
